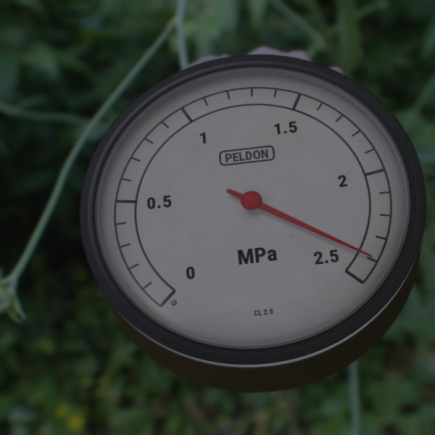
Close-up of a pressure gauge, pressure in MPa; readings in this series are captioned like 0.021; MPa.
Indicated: 2.4; MPa
